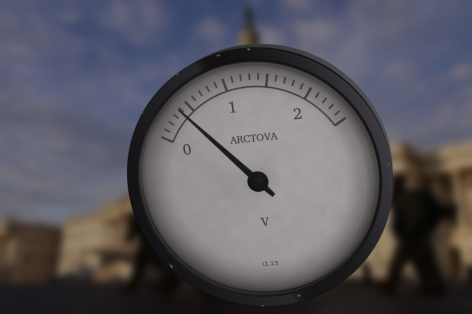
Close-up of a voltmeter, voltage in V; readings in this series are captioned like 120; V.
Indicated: 0.4; V
